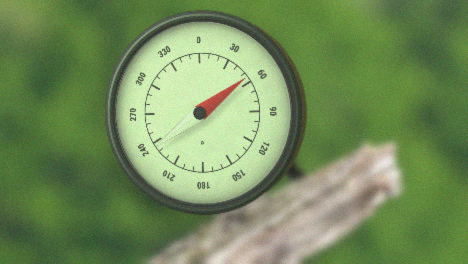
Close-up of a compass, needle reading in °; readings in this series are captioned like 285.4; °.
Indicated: 55; °
